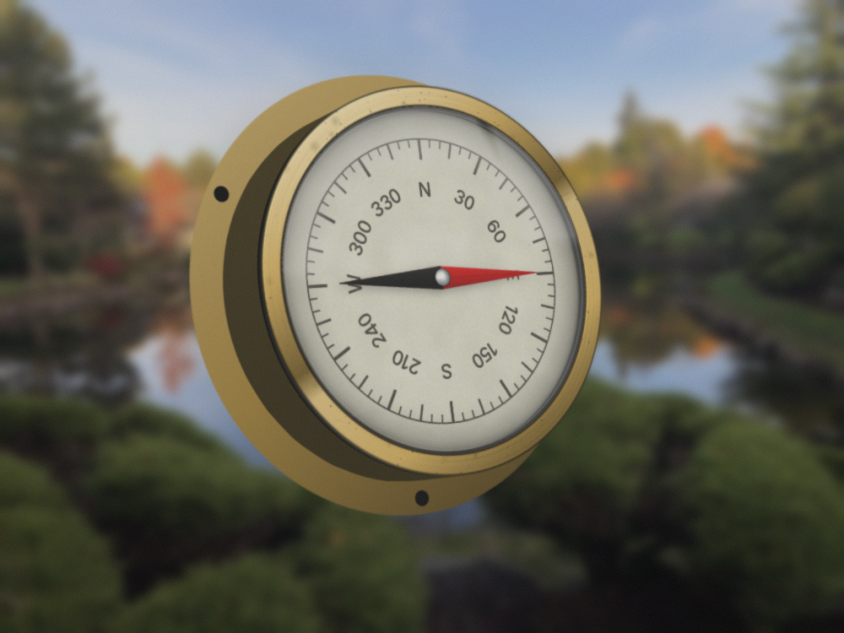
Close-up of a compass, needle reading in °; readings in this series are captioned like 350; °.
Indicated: 90; °
